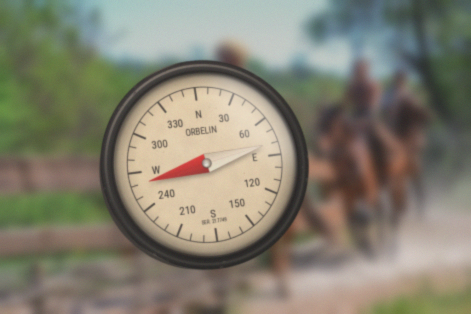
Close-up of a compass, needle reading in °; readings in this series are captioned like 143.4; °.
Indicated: 260; °
